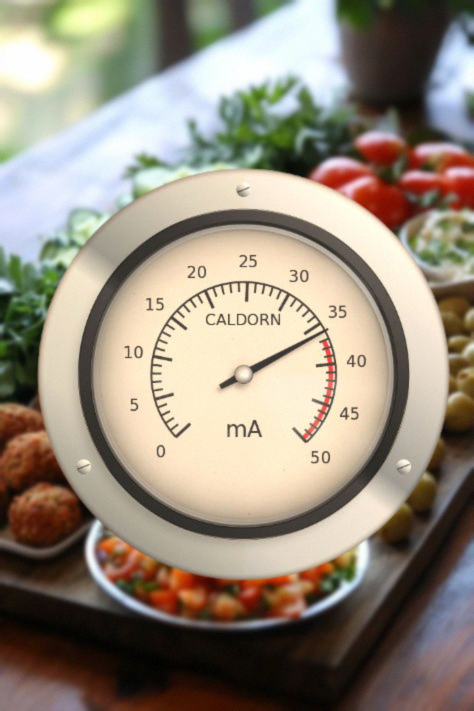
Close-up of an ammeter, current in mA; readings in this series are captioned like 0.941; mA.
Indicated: 36; mA
